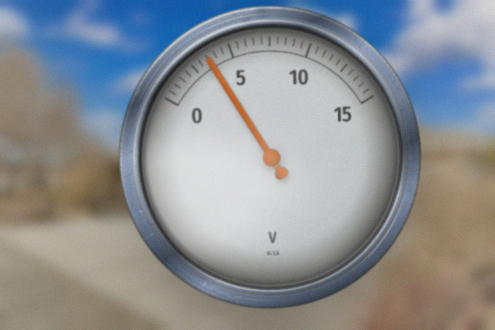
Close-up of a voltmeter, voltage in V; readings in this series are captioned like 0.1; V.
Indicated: 3.5; V
